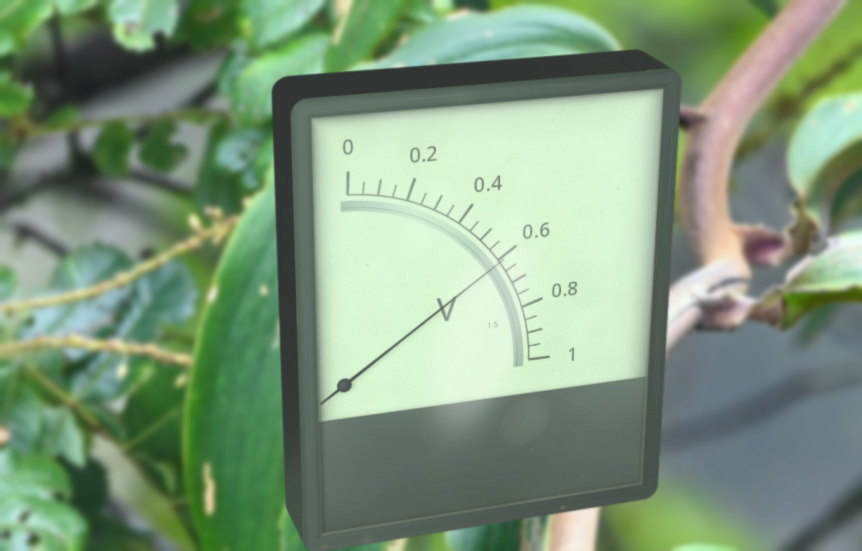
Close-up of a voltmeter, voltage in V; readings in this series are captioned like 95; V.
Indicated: 0.6; V
